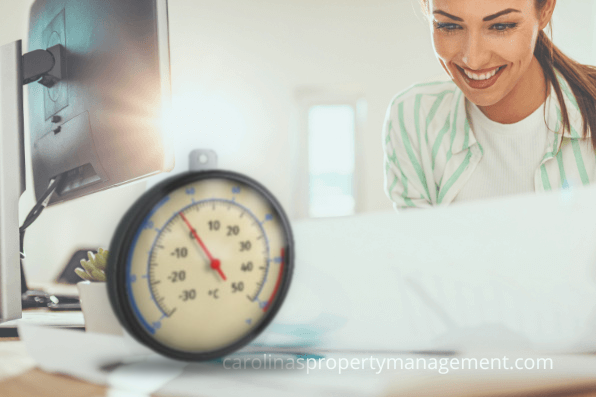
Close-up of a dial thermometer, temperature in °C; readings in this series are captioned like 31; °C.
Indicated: 0; °C
